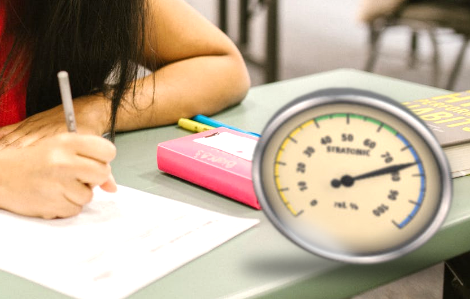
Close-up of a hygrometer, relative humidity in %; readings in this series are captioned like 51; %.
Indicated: 75; %
